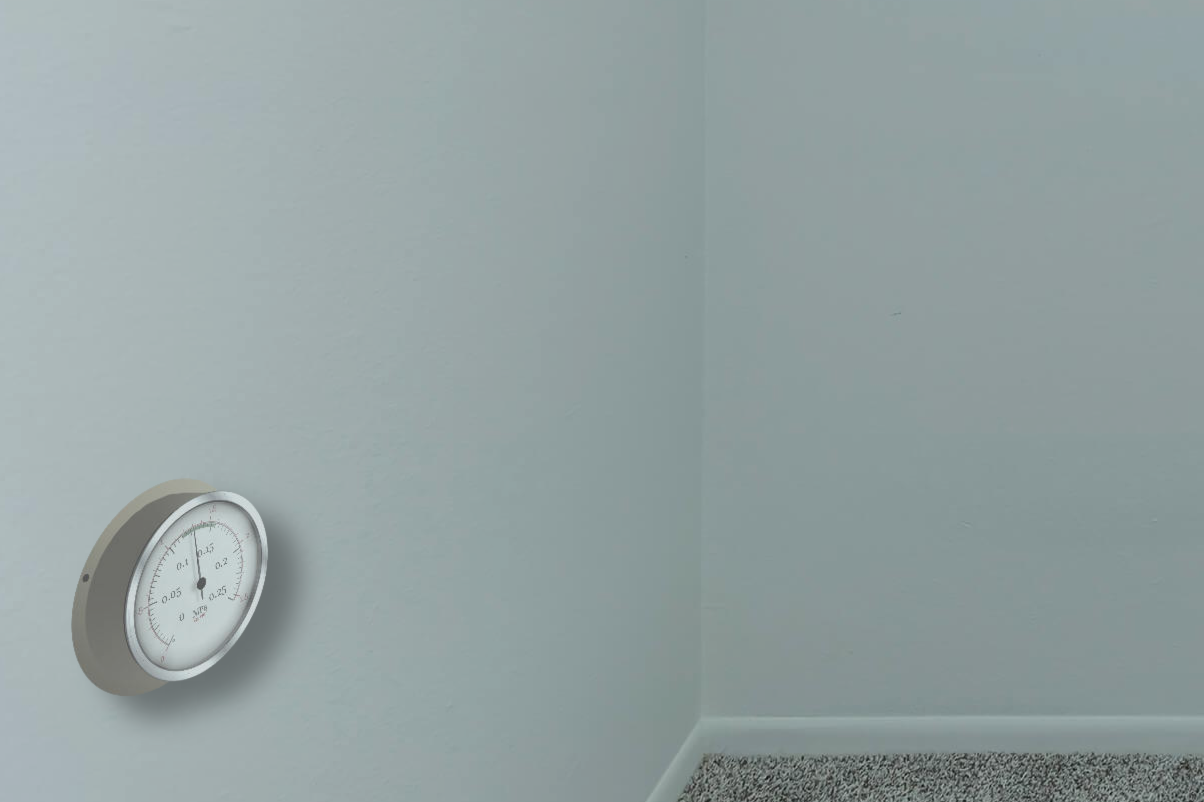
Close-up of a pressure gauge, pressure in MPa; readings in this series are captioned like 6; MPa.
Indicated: 0.125; MPa
